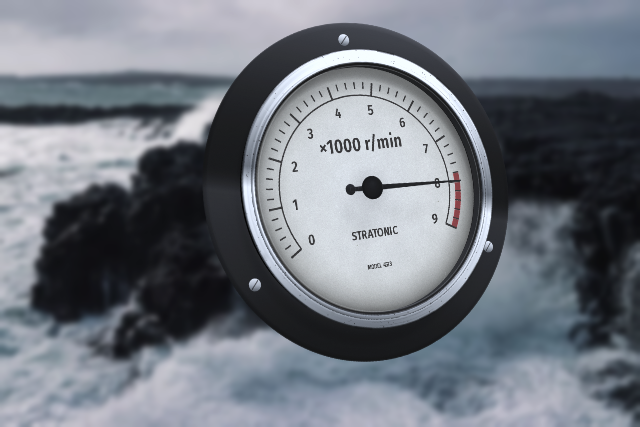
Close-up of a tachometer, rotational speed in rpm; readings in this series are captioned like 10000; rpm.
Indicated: 8000; rpm
